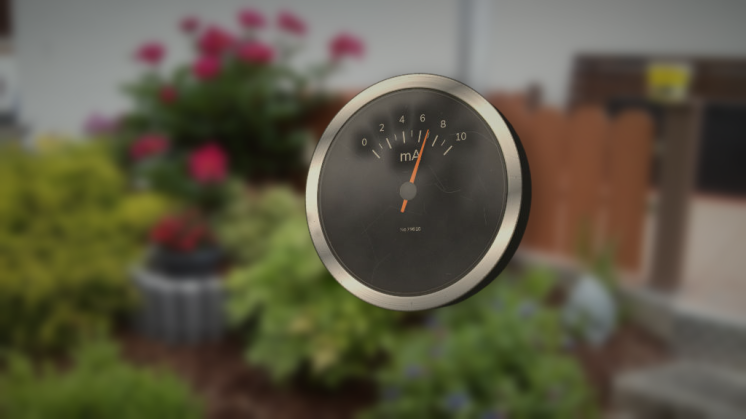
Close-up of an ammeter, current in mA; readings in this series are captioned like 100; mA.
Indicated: 7; mA
